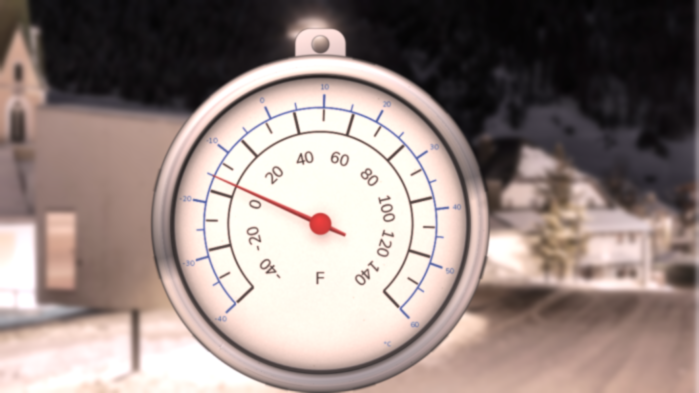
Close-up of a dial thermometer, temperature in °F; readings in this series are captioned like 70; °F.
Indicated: 5; °F
